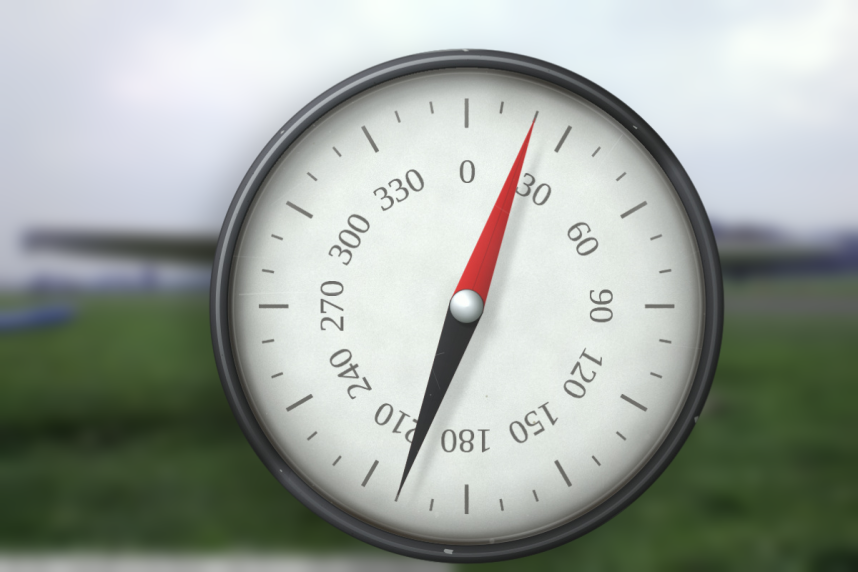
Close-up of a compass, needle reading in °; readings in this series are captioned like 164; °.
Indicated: 20; °
